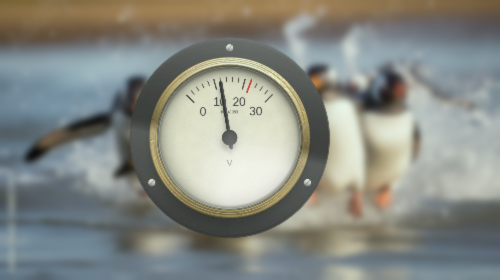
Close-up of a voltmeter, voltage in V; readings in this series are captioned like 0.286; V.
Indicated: 12; V
